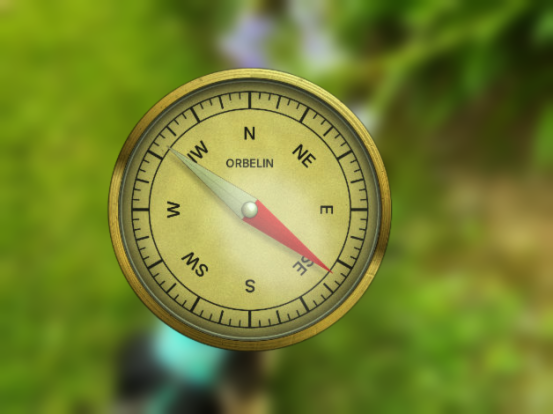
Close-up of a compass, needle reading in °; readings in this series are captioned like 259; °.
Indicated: 127.5; °
